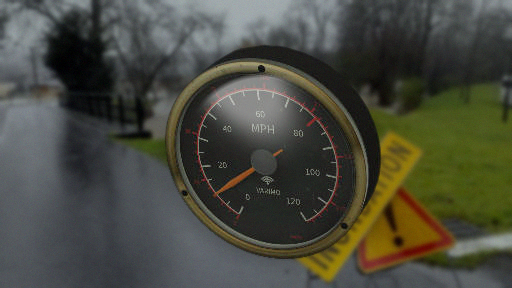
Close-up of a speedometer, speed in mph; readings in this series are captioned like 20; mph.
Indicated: 10; mph
